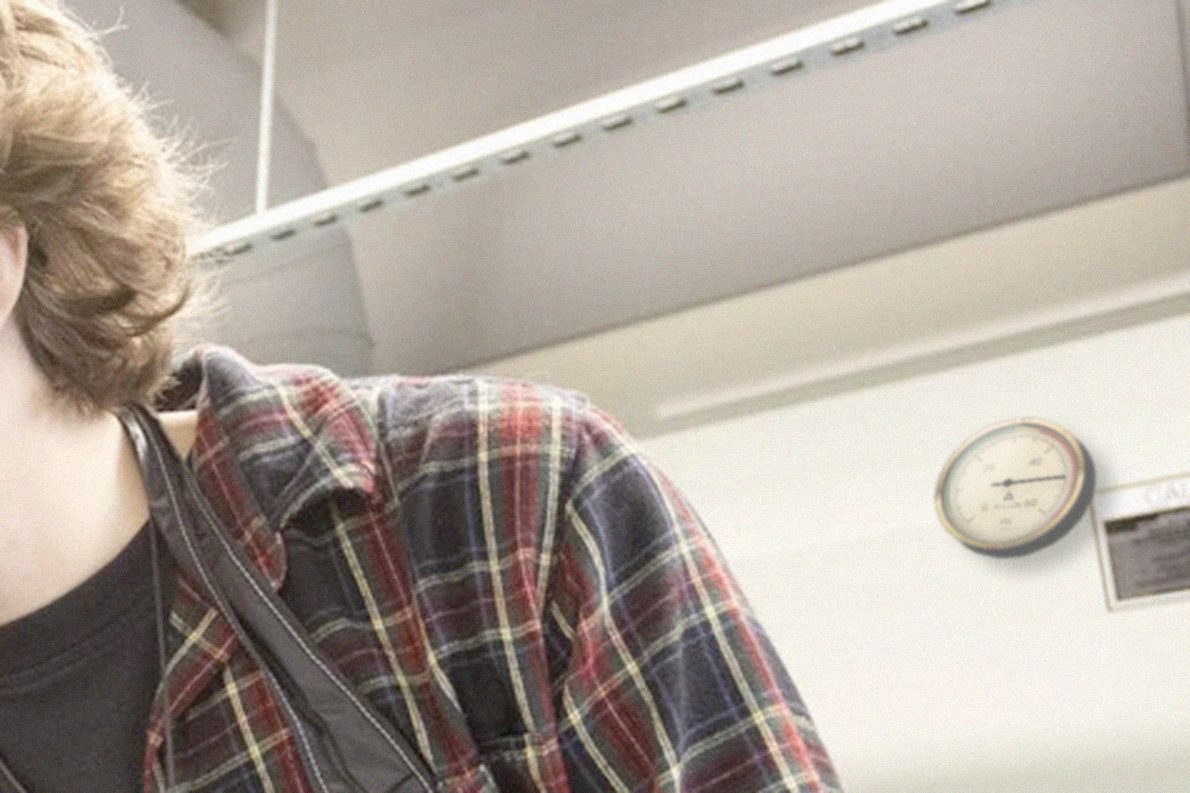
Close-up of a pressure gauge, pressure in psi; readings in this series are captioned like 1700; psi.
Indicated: 50; psi
